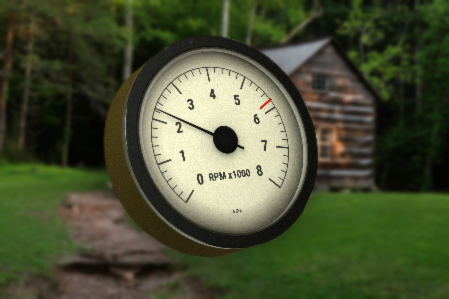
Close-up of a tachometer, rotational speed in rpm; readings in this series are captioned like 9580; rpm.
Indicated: 2200; rpm
